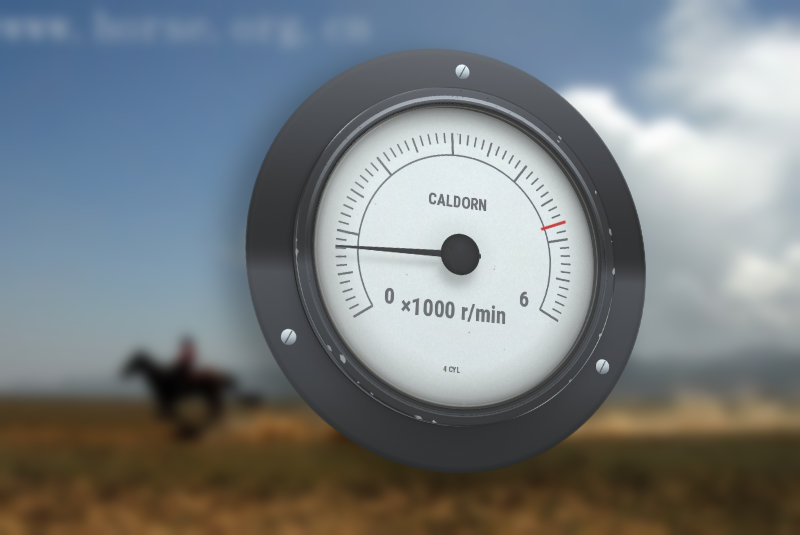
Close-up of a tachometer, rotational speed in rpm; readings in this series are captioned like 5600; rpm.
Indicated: 800; rpm
